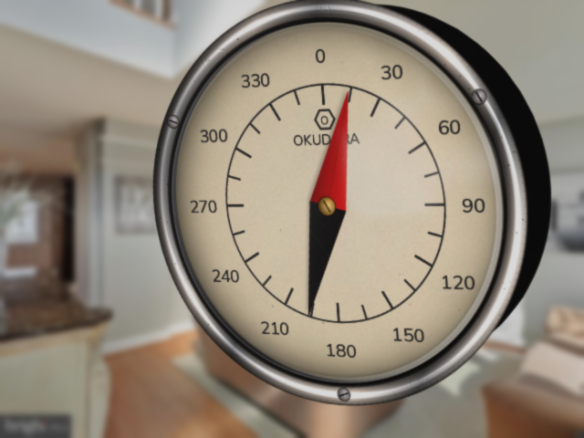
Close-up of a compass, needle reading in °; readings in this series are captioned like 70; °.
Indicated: 15; °
